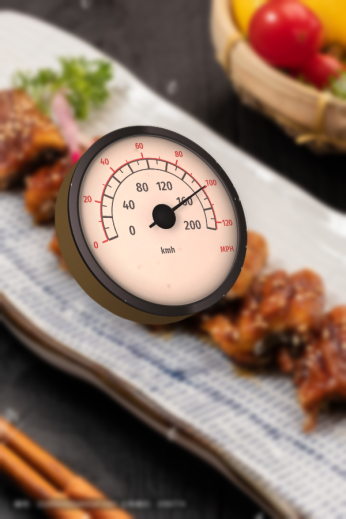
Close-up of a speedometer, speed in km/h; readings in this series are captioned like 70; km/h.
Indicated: 160; km/h
